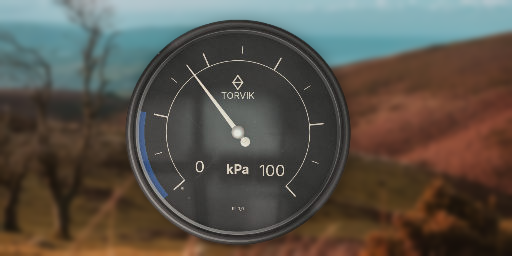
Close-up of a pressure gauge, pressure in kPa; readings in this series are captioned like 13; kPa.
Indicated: 35; kPa
